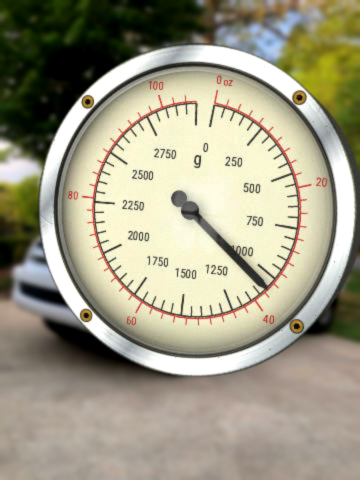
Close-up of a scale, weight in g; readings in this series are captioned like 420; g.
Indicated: 1050; g
